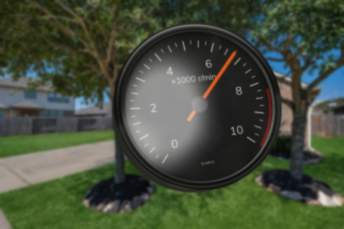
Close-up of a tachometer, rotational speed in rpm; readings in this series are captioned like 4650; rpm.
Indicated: 6750; rpm
